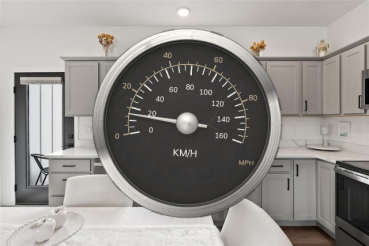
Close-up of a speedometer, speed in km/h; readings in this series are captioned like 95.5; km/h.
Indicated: 15; km/h
